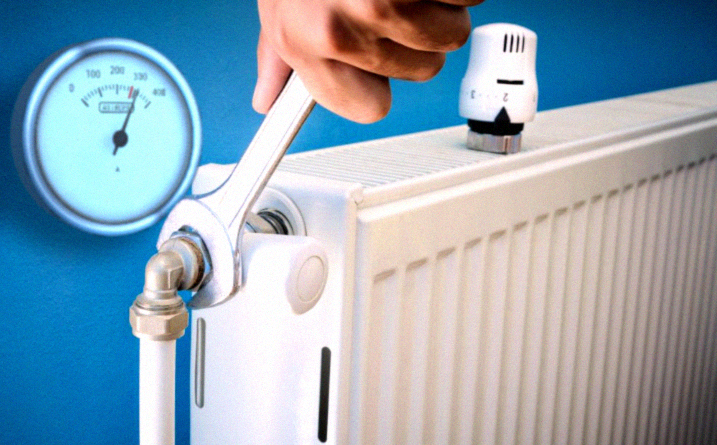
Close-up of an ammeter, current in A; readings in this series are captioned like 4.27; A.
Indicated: 300; A
